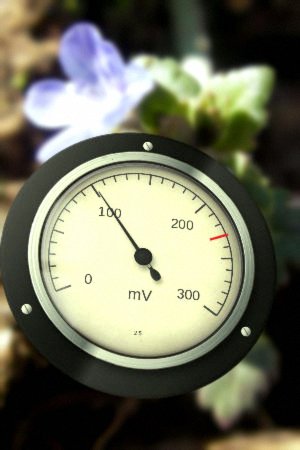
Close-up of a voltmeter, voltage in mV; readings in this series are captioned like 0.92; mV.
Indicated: 100; mV
